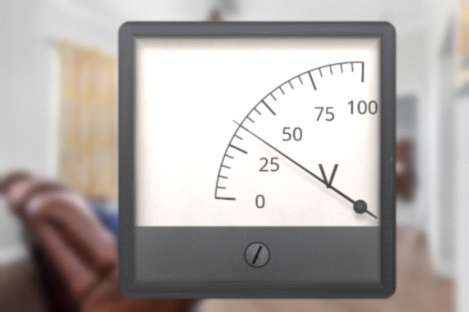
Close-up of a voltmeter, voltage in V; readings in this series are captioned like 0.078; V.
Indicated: 35; V
